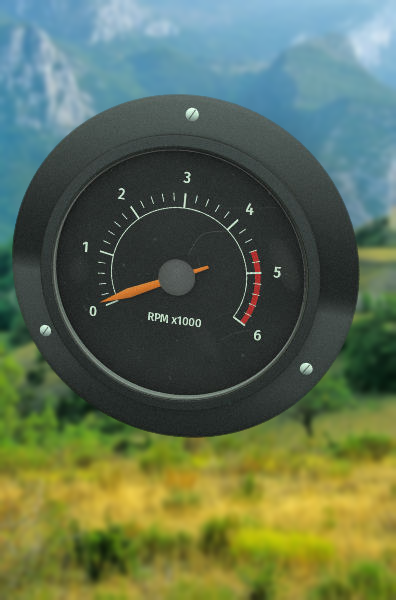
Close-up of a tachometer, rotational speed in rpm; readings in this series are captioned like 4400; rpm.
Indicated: 100; rpm
